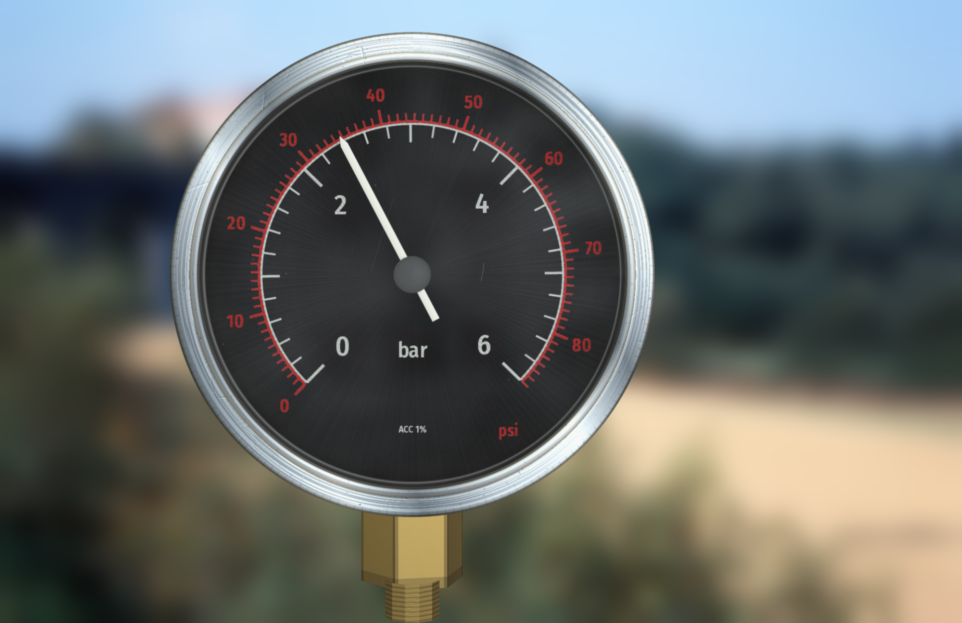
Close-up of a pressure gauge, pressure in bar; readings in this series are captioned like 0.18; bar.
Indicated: 2.4; bar
